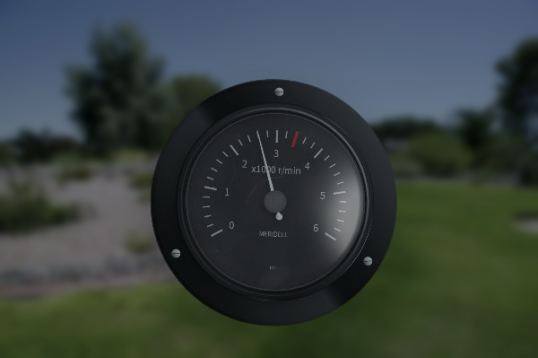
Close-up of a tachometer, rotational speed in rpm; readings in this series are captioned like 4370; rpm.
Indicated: 2600; rpm
